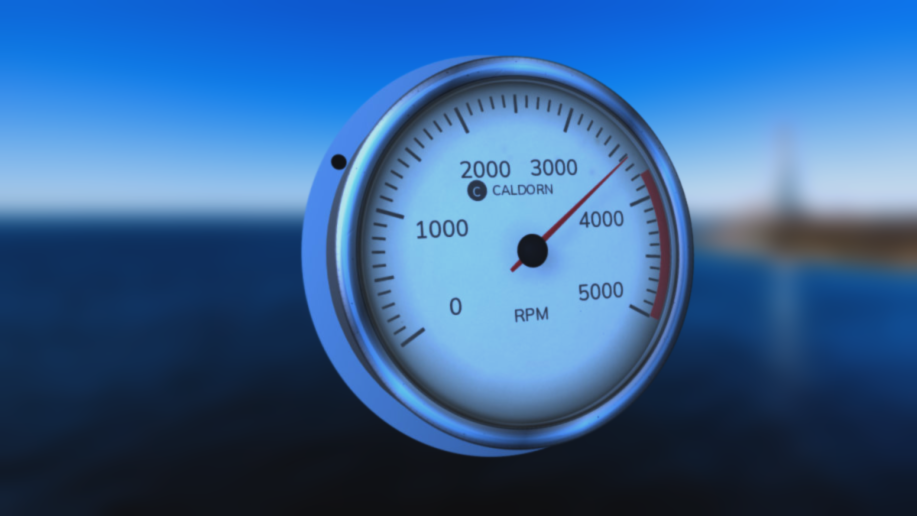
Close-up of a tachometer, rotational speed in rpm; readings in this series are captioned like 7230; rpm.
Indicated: 3600; rpm
